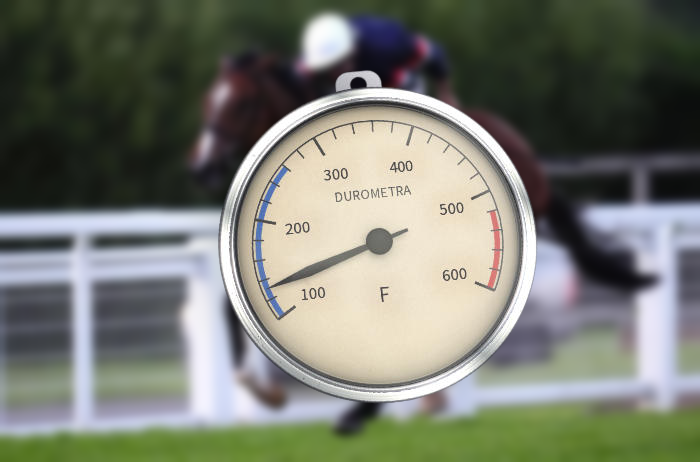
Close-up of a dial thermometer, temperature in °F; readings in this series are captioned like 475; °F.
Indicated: 130; °F
